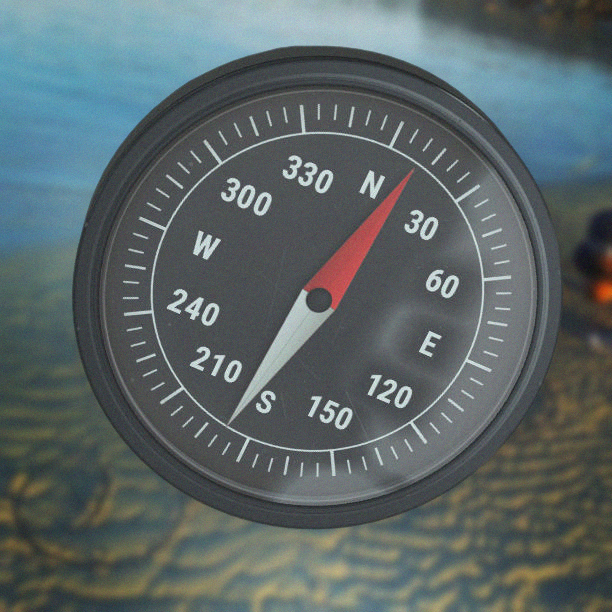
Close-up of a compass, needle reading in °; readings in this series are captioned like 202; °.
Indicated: 10; °
